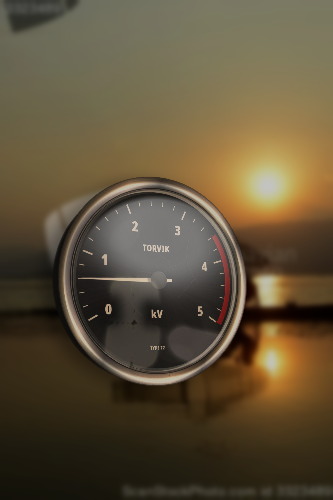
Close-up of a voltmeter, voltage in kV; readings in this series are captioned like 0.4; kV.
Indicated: 0.6; kV
